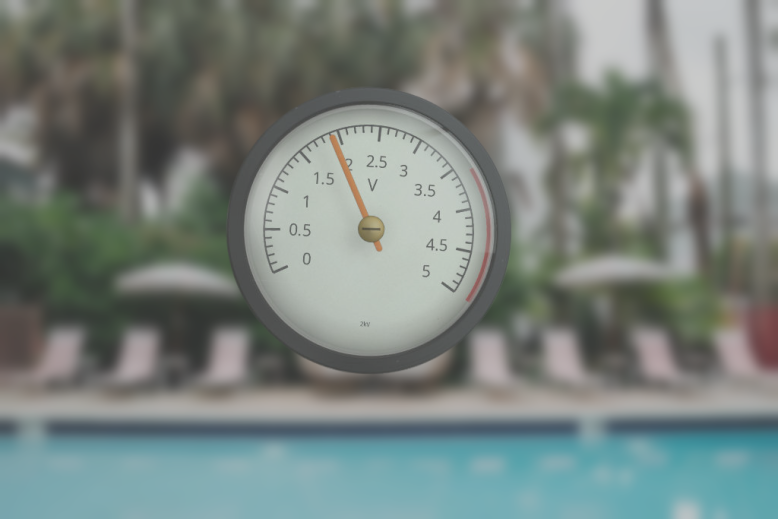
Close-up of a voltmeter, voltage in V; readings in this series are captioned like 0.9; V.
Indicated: 1.9; V
